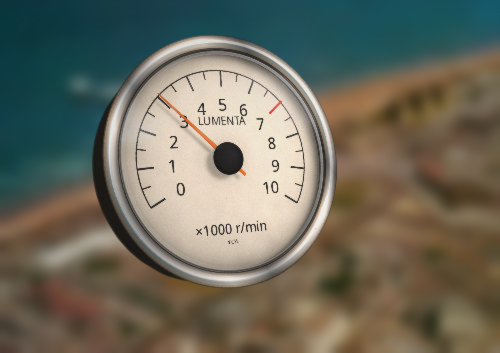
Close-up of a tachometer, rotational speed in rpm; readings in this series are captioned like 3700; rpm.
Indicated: 3000; rpm
